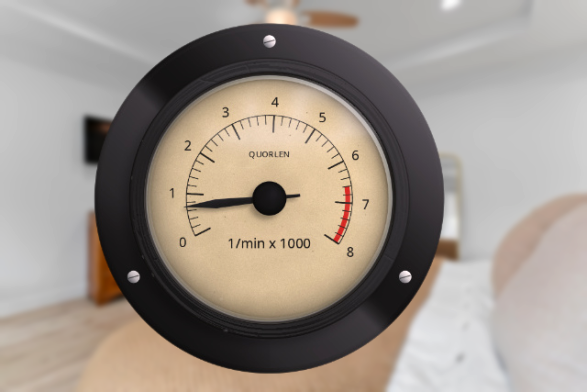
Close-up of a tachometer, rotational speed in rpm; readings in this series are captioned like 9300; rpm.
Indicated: 700; rpm
